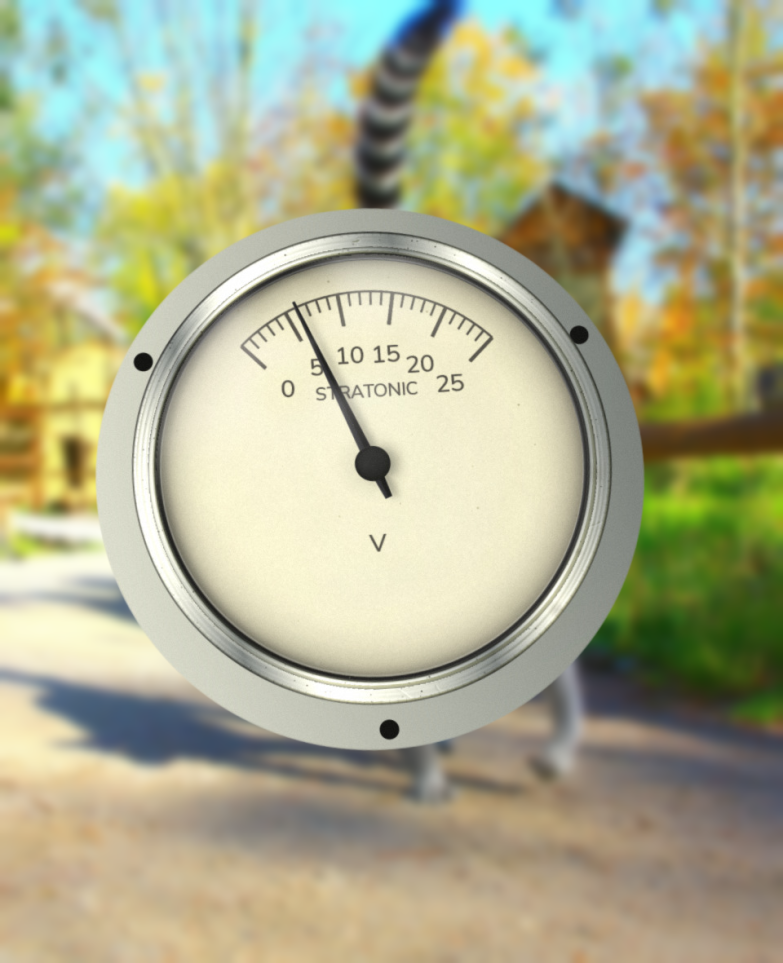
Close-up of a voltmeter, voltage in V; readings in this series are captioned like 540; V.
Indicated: 6; V
